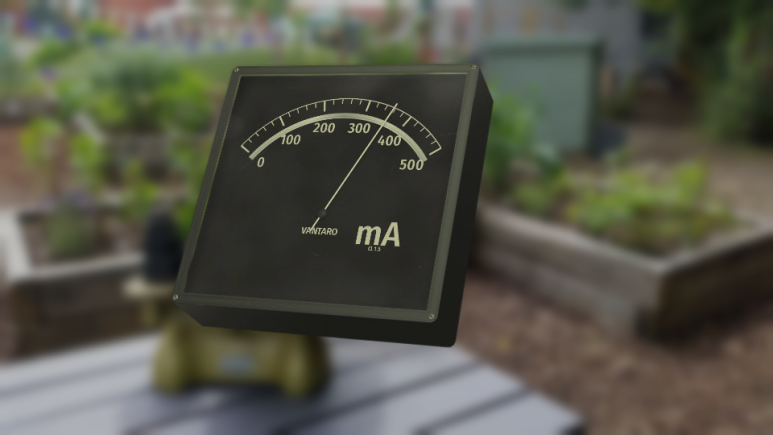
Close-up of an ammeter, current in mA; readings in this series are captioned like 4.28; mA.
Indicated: 360; mA
